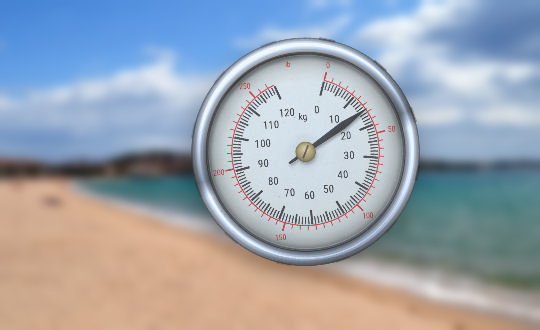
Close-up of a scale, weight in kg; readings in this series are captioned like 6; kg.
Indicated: 15; kg
